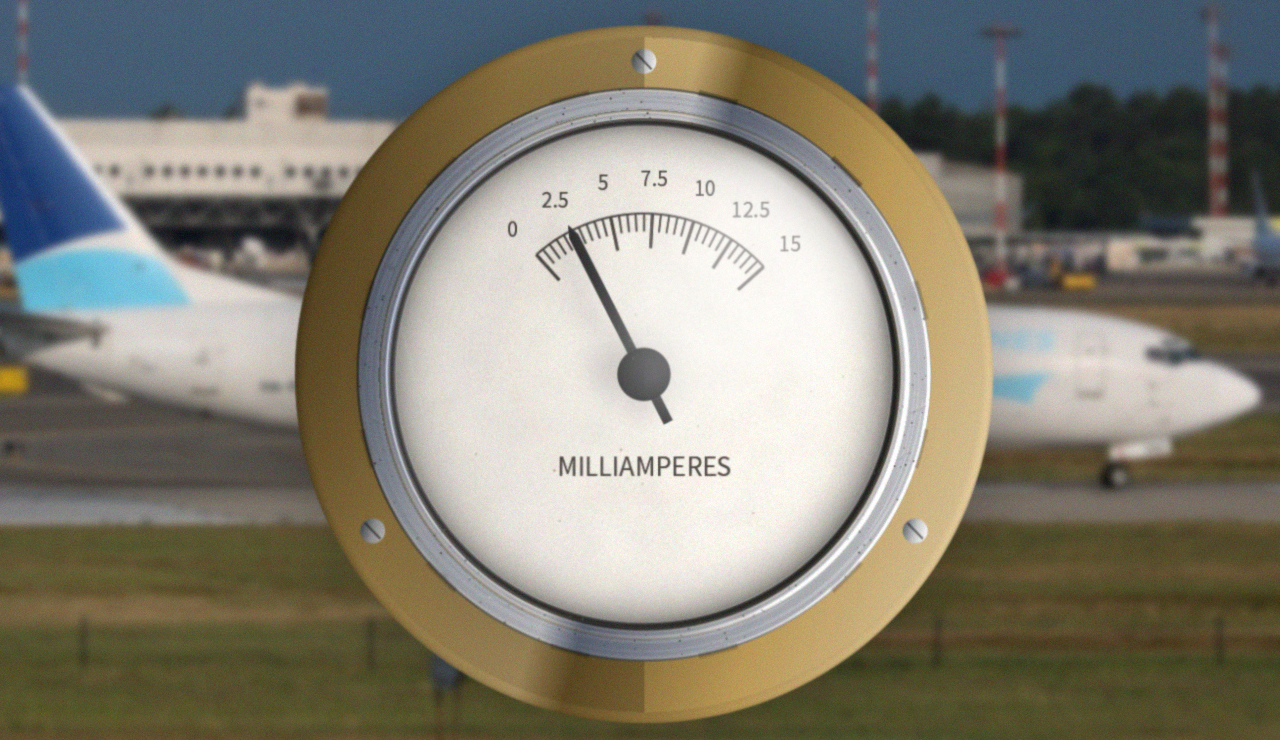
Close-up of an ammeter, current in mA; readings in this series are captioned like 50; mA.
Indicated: 2.5; mA
